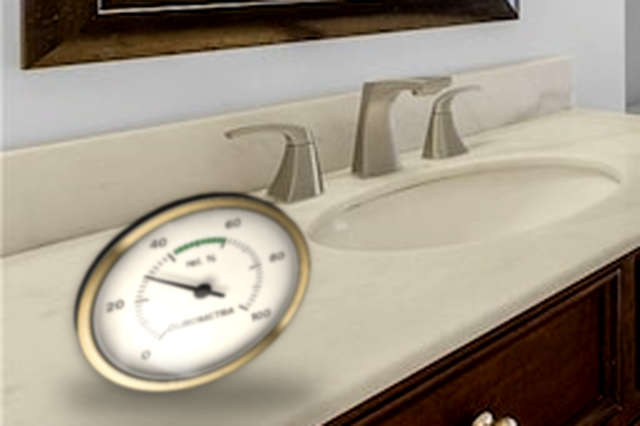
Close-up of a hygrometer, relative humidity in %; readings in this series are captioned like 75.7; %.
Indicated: 30; %
